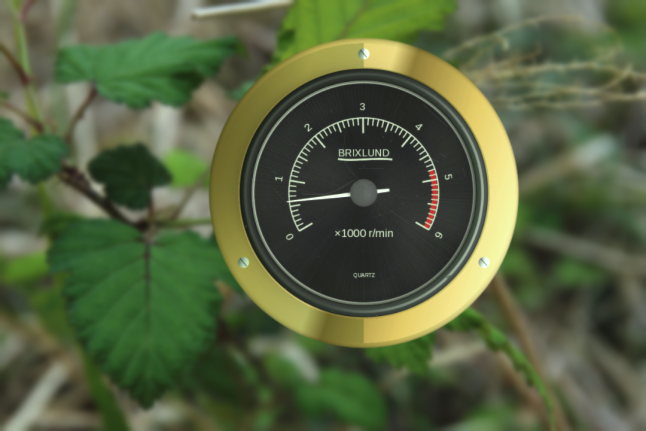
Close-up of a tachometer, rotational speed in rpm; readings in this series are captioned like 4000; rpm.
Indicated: 600; rpm
